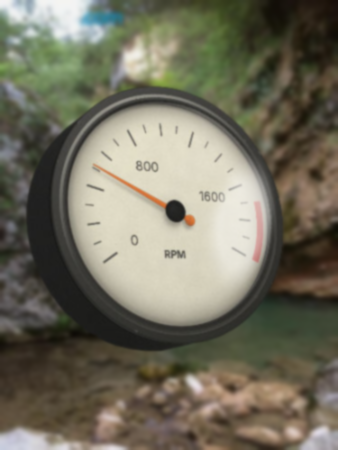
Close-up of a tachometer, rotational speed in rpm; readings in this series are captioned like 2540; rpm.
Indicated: 500; rpm
